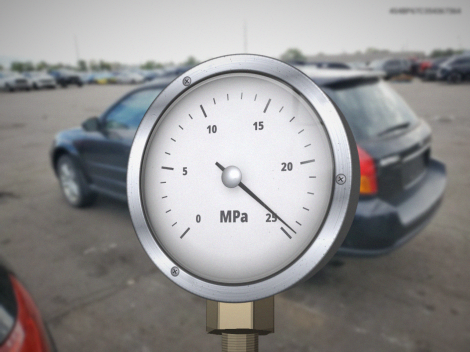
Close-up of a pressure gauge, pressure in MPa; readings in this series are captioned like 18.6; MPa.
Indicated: 24.5; MPa
